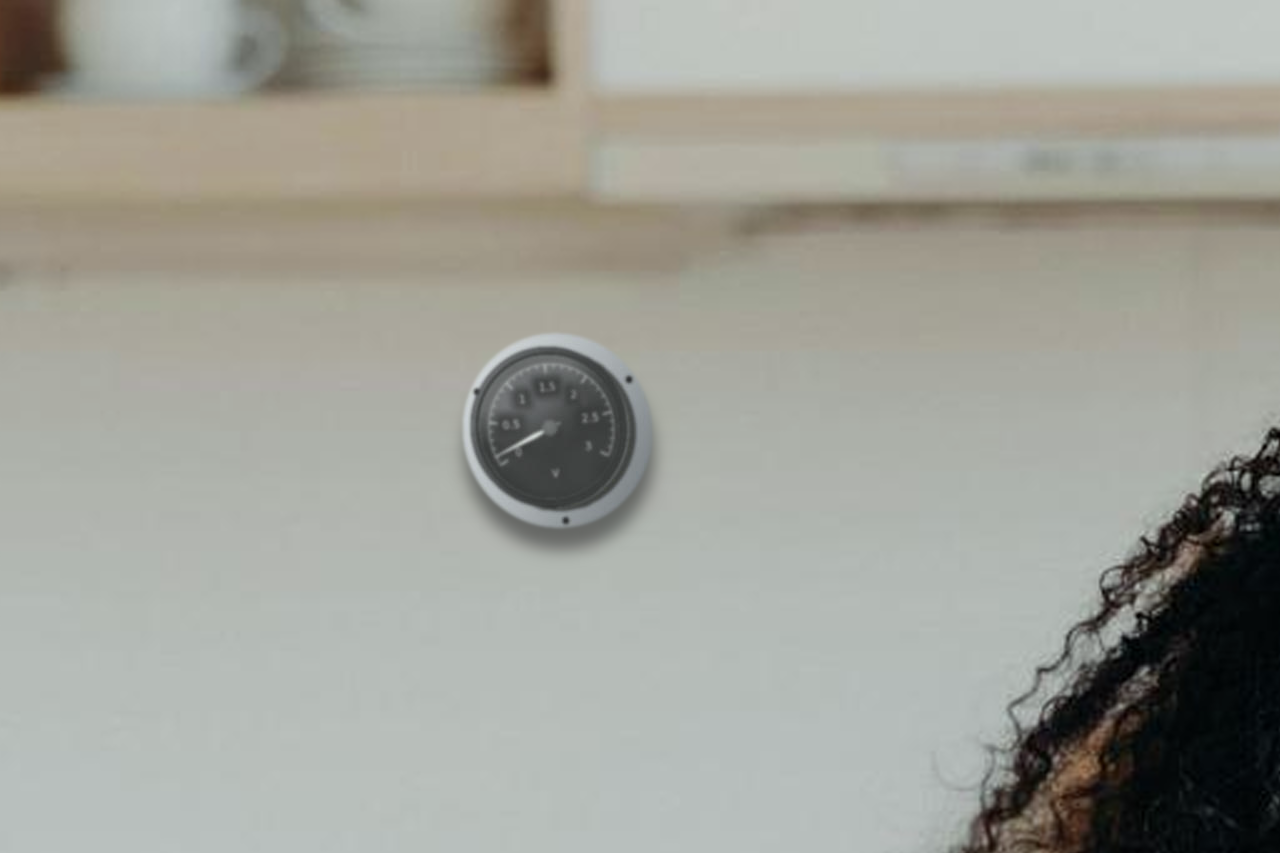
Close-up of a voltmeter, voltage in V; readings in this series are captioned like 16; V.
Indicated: 0.1; V
